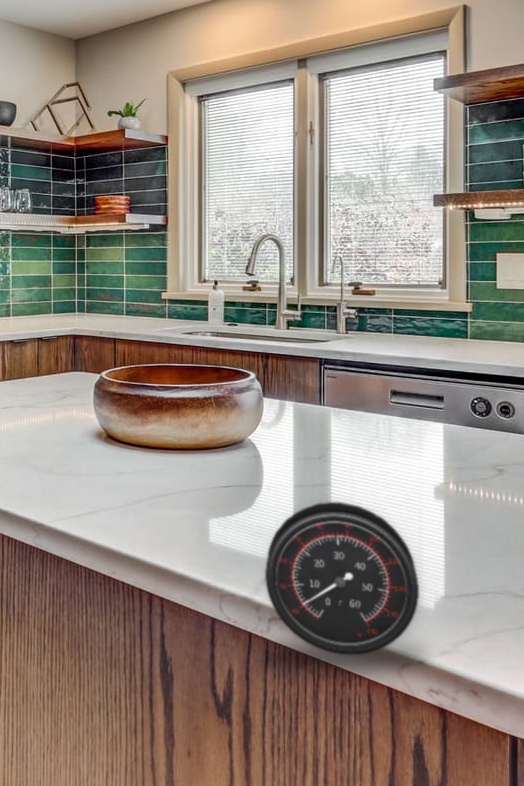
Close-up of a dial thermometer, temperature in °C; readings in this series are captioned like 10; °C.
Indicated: 5; °C
